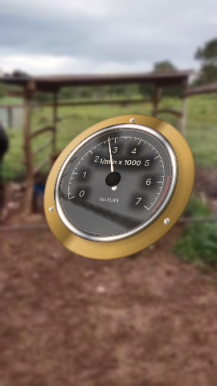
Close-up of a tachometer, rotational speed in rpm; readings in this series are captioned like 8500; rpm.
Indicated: 2800; rpm
